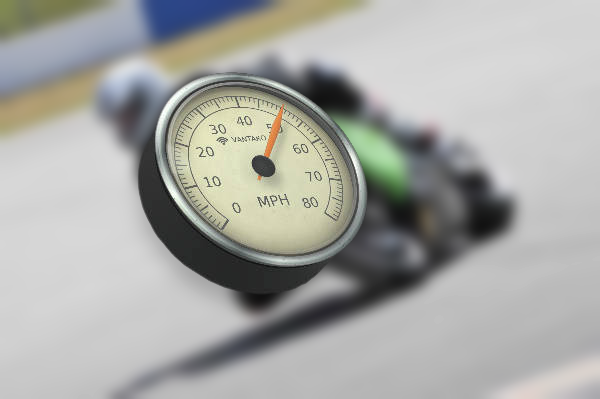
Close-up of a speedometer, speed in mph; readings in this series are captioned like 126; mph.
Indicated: 50; mph
